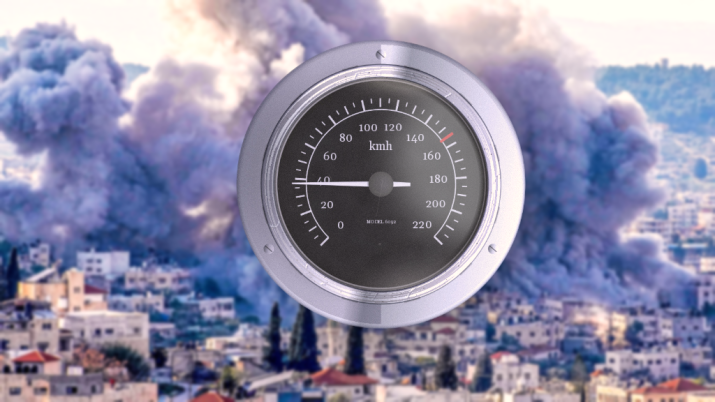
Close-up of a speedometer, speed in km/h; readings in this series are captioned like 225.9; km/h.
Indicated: 37.5; km/h
